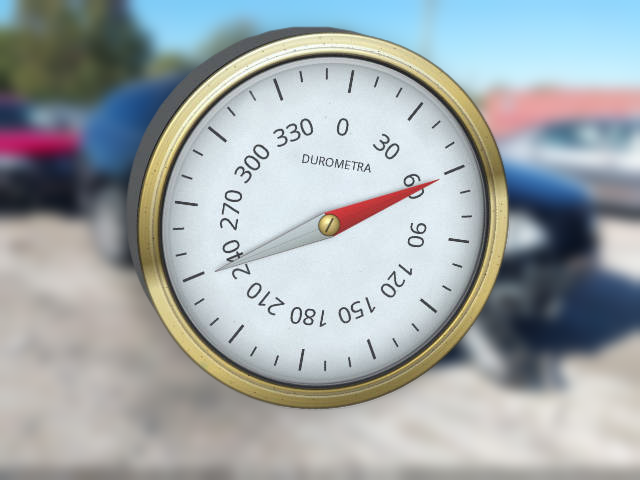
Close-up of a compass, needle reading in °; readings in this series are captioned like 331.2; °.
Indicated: 60; °
